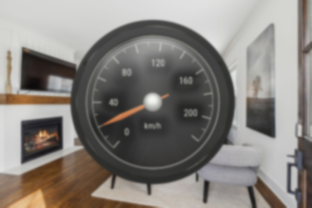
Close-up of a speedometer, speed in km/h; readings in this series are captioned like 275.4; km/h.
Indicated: 20; km/h
